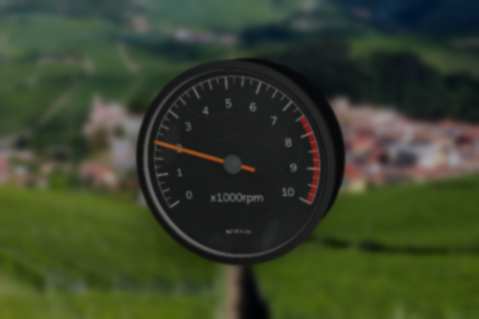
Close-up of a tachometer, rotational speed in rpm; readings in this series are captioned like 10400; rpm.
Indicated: 2000; rpm
